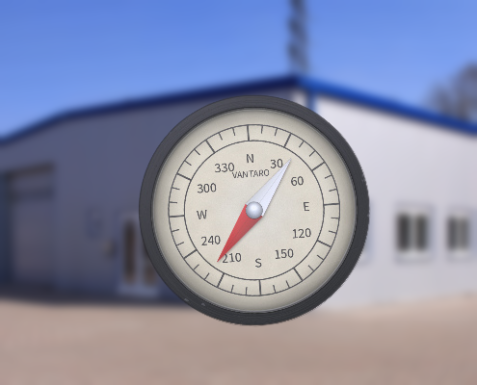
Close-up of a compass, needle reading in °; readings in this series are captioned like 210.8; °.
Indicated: 220; °
